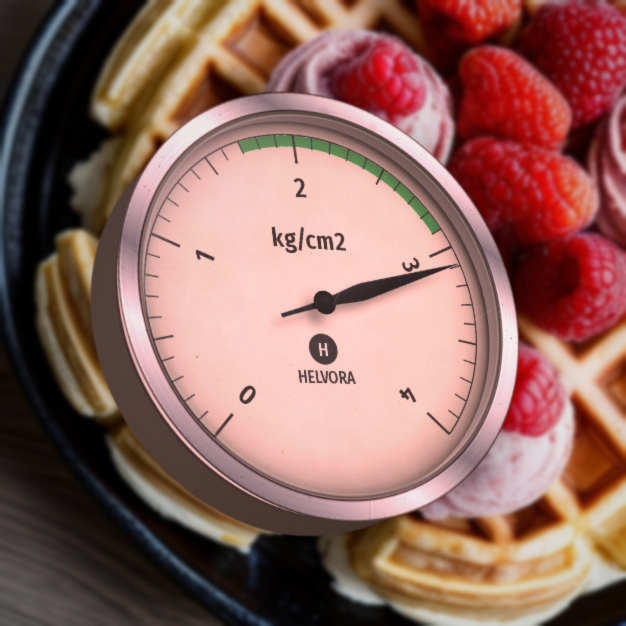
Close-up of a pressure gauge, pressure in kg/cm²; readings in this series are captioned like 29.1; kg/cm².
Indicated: 3.1; kg/cm²
